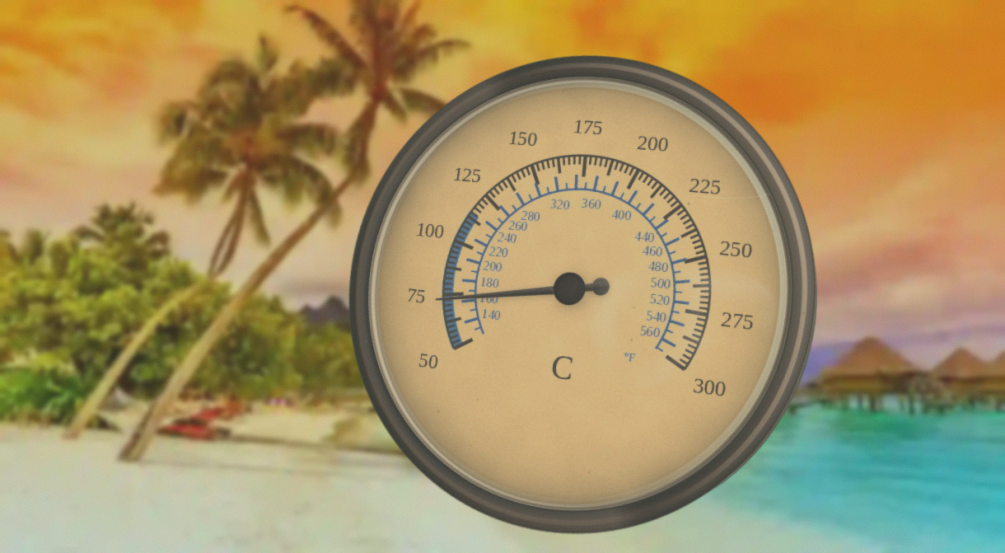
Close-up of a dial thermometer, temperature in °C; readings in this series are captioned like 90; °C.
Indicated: 72.5; °C
